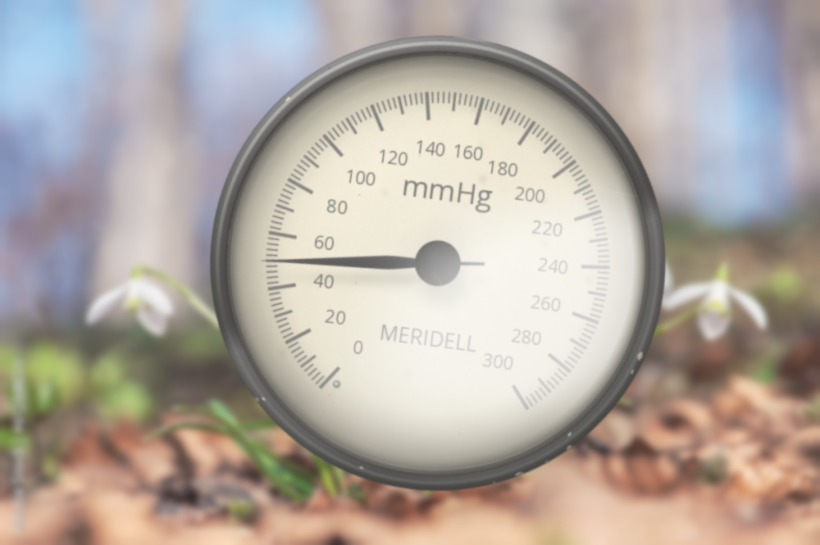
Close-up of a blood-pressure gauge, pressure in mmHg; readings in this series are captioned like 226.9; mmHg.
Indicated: 50; mmHg
